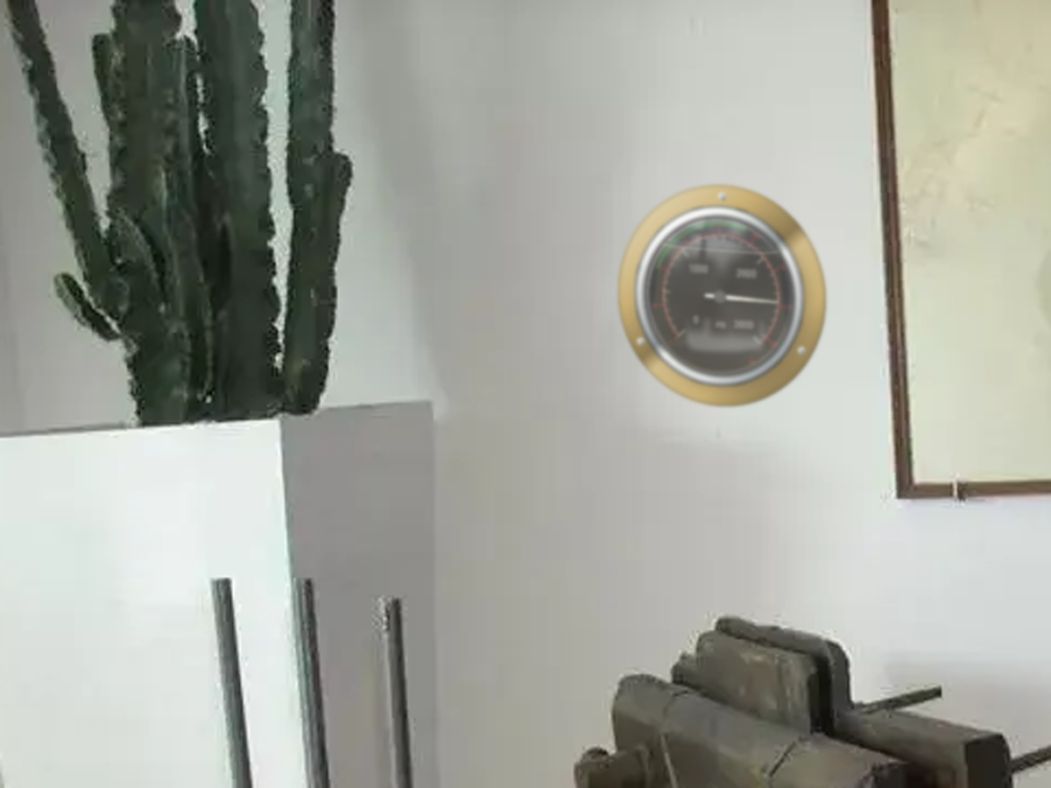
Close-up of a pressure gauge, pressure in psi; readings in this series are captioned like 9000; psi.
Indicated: 2500; psi
